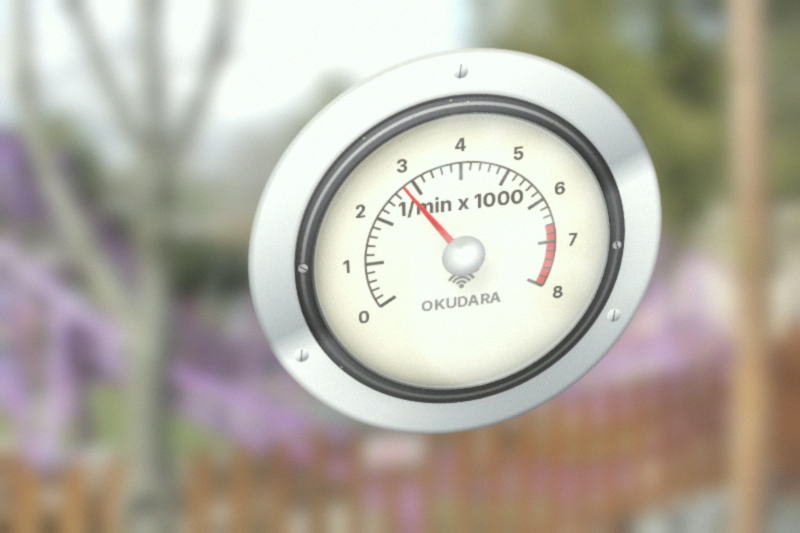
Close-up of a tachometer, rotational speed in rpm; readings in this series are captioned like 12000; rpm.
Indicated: 2800; rpm
